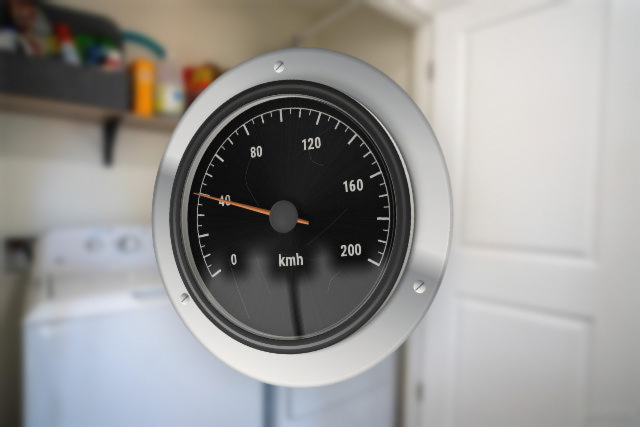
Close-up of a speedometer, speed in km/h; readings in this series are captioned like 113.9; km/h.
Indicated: 40; km/h
